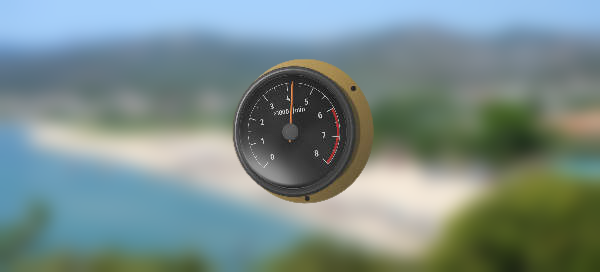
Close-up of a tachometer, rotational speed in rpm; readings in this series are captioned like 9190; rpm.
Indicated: 4250; rpm
